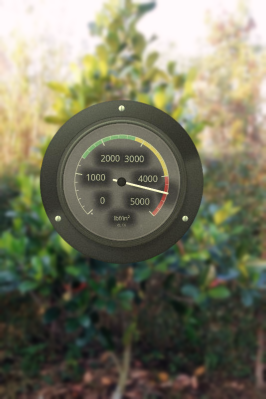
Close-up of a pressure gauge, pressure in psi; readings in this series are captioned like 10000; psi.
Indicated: 4400; psi
